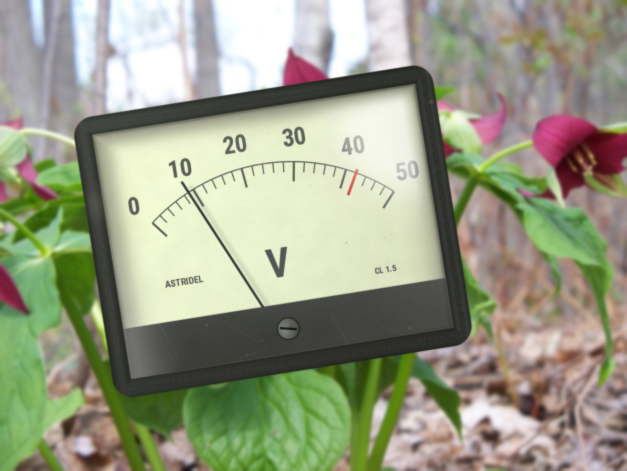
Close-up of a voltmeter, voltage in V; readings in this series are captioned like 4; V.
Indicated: 9; V
